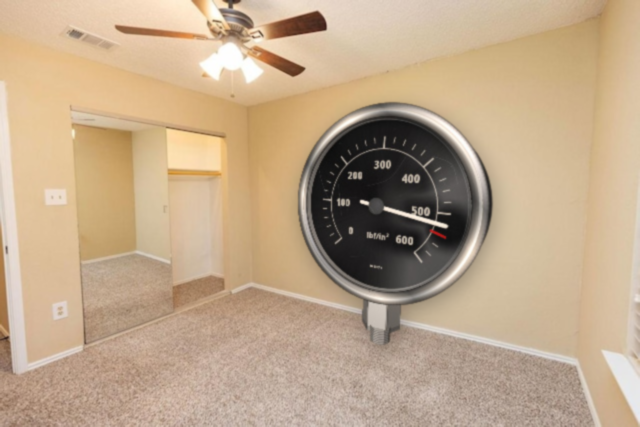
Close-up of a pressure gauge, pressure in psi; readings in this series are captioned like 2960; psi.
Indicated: 520; psi
